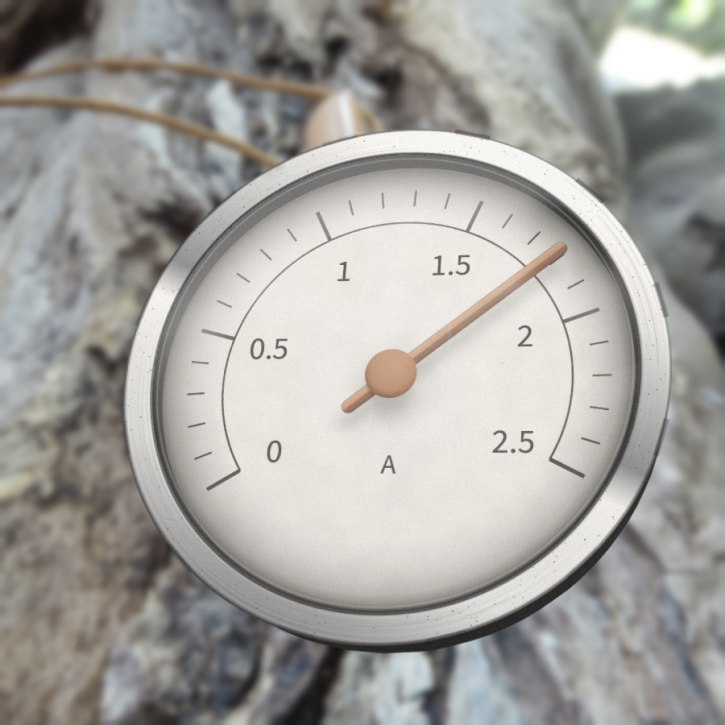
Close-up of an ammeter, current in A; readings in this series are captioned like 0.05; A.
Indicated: 1.8; A
